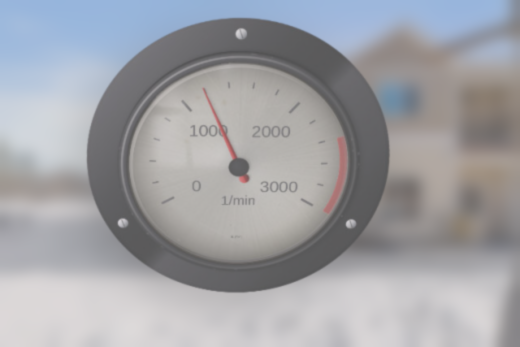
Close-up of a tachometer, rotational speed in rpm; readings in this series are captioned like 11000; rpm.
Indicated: 1200; rpm
